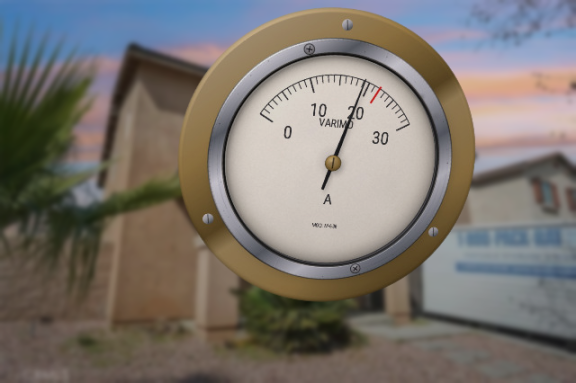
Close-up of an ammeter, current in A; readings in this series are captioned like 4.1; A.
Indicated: 19; A
